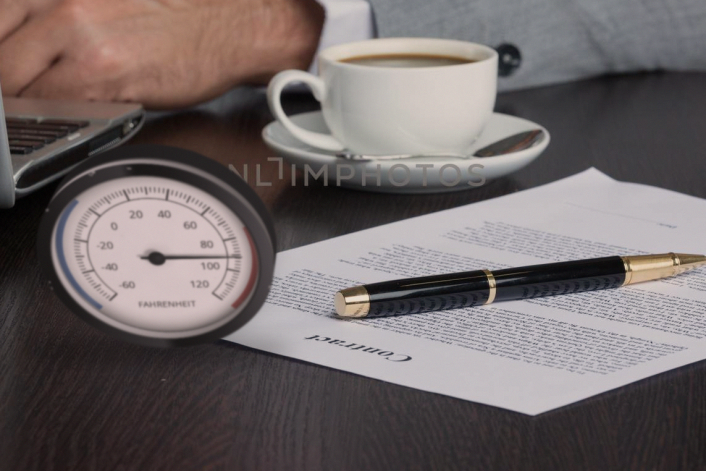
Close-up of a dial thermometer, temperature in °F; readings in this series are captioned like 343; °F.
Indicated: 90; °F
